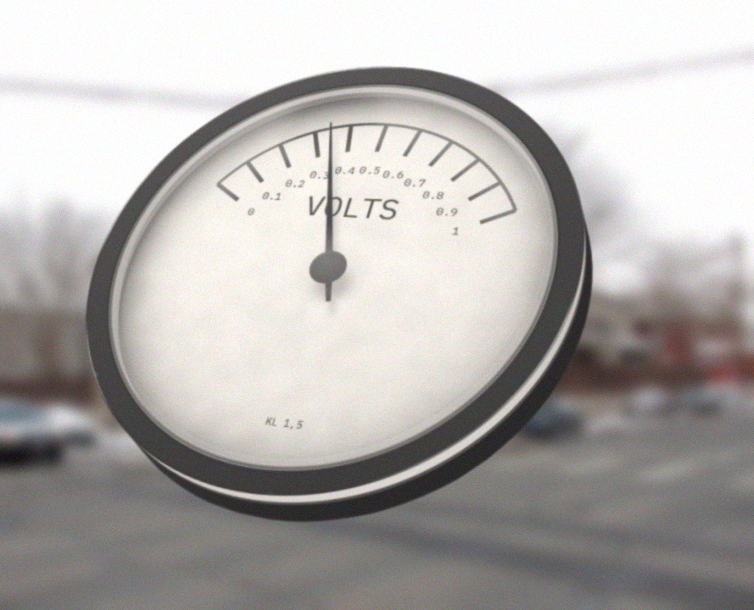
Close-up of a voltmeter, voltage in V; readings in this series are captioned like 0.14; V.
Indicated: 0.35; V
